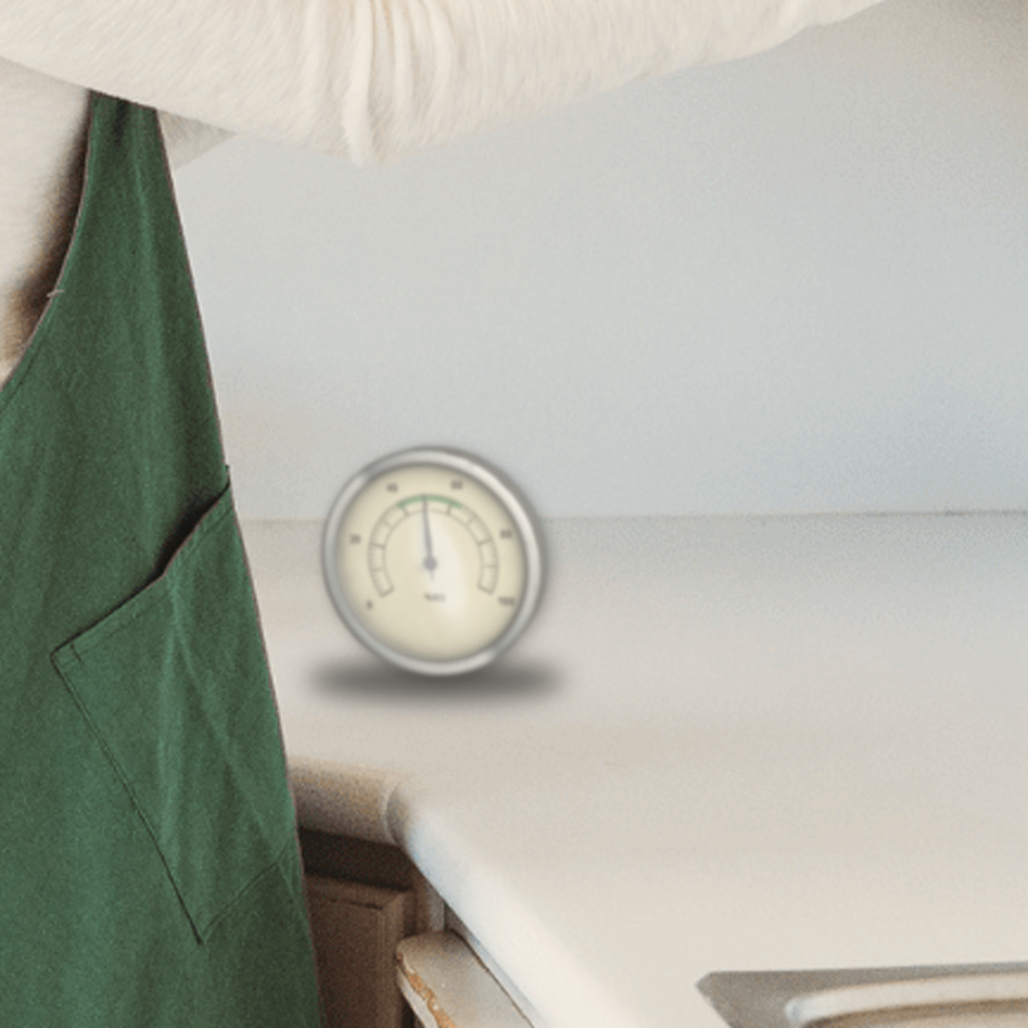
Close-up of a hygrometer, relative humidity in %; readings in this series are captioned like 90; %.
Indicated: 50; %
